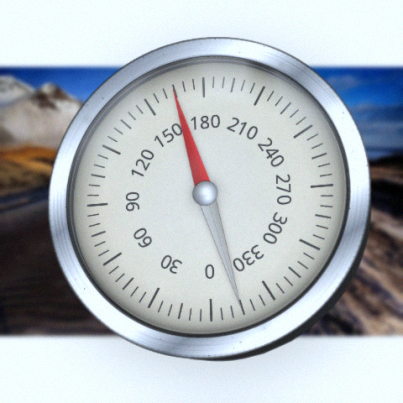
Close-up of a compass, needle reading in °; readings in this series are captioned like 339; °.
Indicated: 165; °
